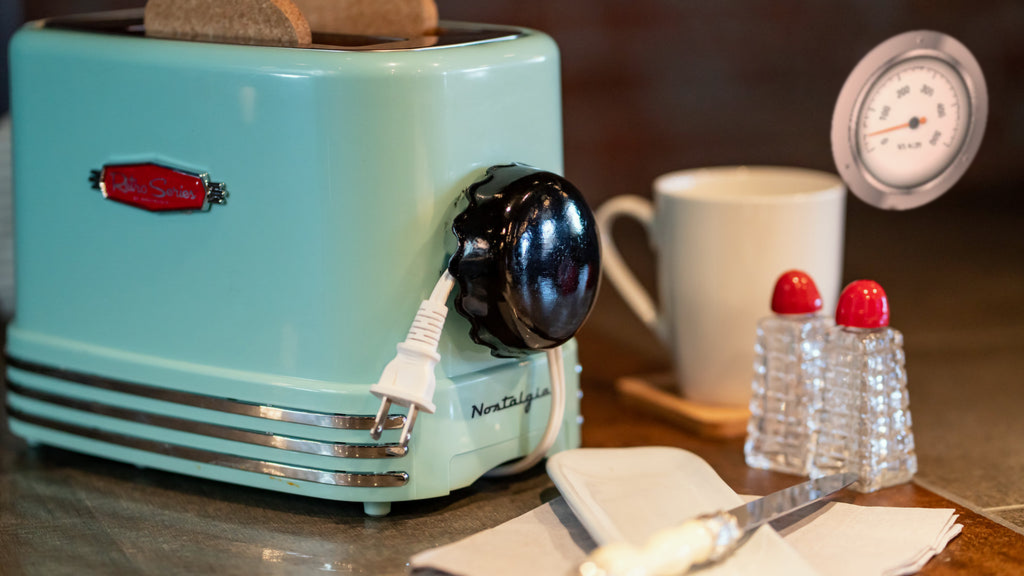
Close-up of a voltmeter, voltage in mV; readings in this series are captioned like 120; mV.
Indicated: 40; mV
